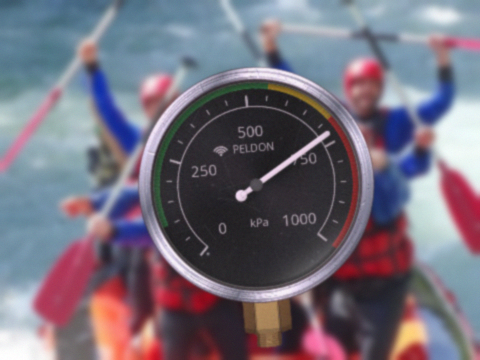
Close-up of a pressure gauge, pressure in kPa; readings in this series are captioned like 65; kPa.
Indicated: 725; kPa
